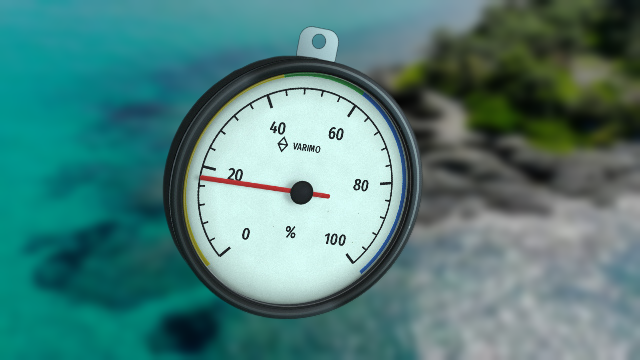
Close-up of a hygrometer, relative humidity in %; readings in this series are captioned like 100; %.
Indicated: 18; %
